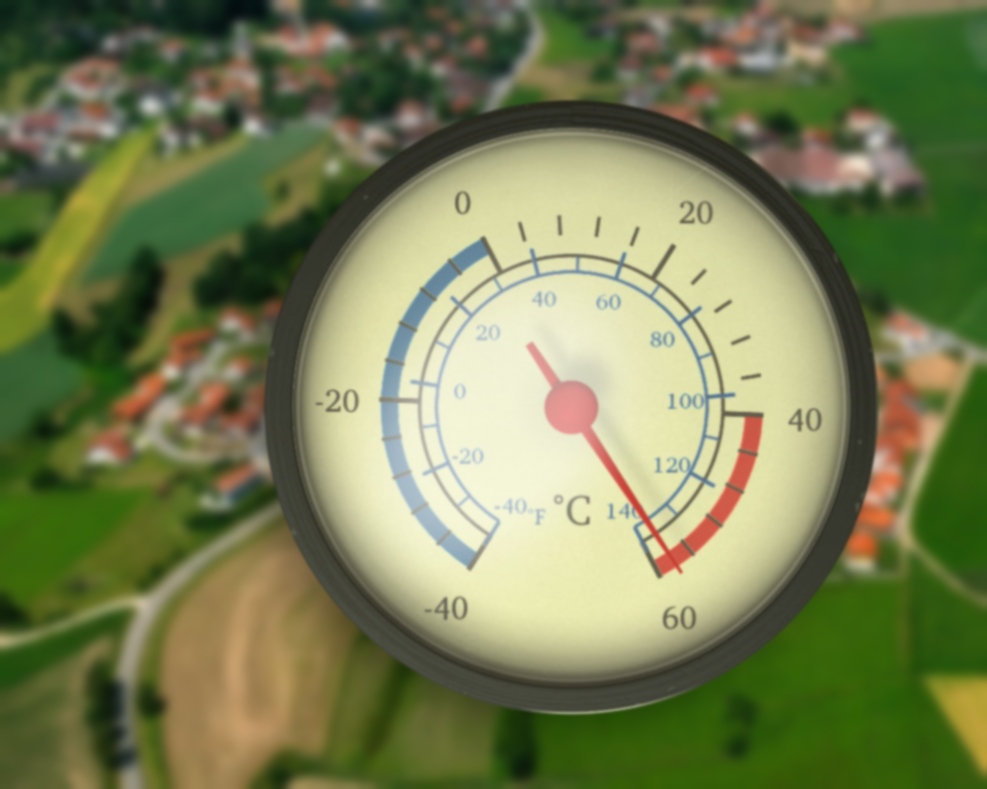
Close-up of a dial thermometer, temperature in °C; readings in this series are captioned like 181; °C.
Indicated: 58; °C
